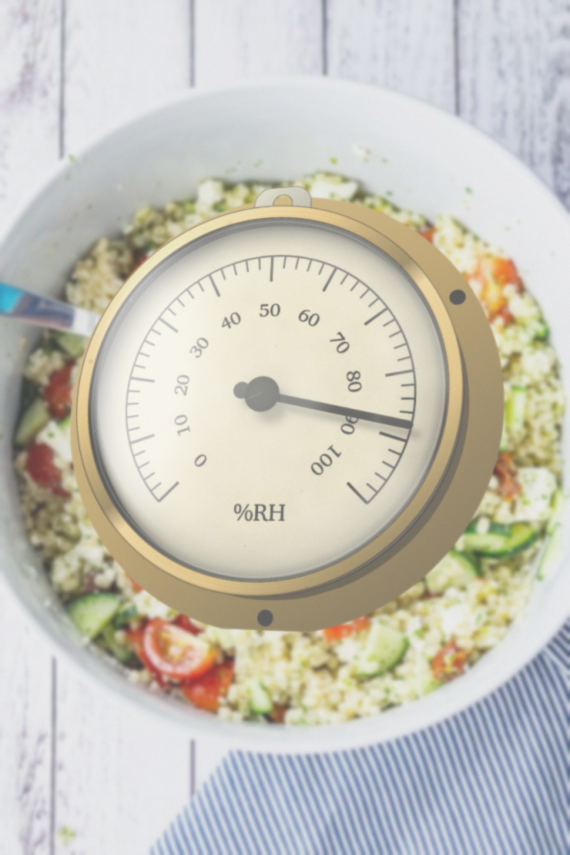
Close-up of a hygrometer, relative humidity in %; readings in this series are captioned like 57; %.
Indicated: 88; %
